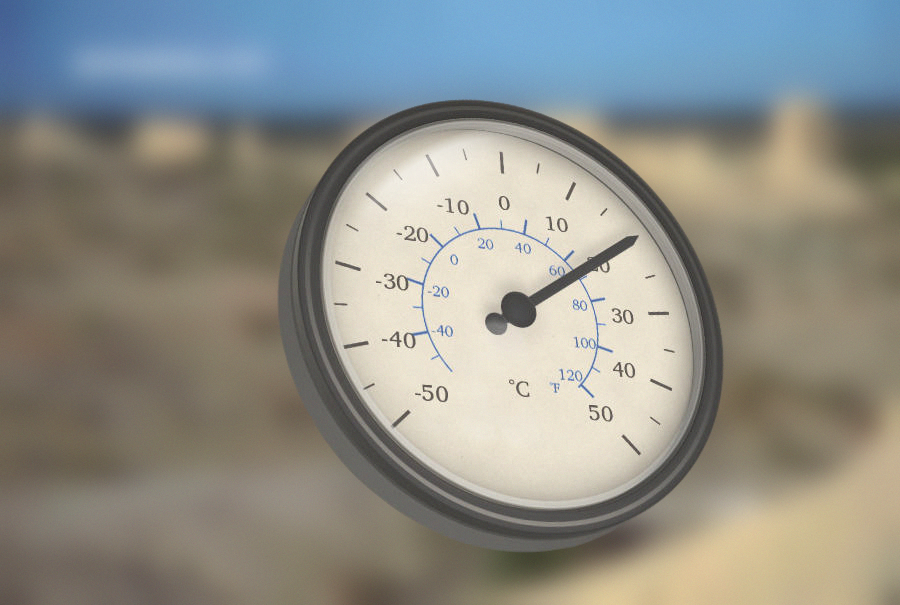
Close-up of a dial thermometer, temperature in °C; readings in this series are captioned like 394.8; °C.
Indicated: 20; °C
